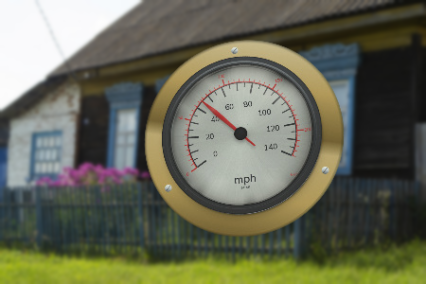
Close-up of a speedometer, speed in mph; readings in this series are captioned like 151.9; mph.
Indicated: 45; mph
